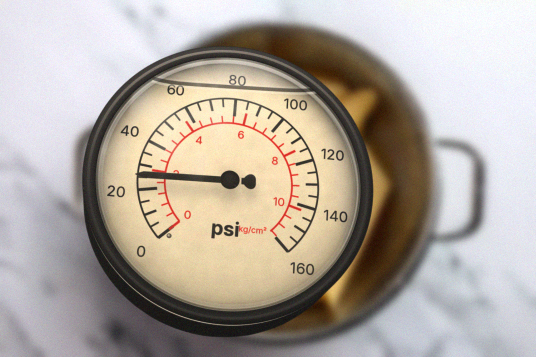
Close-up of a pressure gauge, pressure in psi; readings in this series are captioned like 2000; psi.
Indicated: 25; psi
